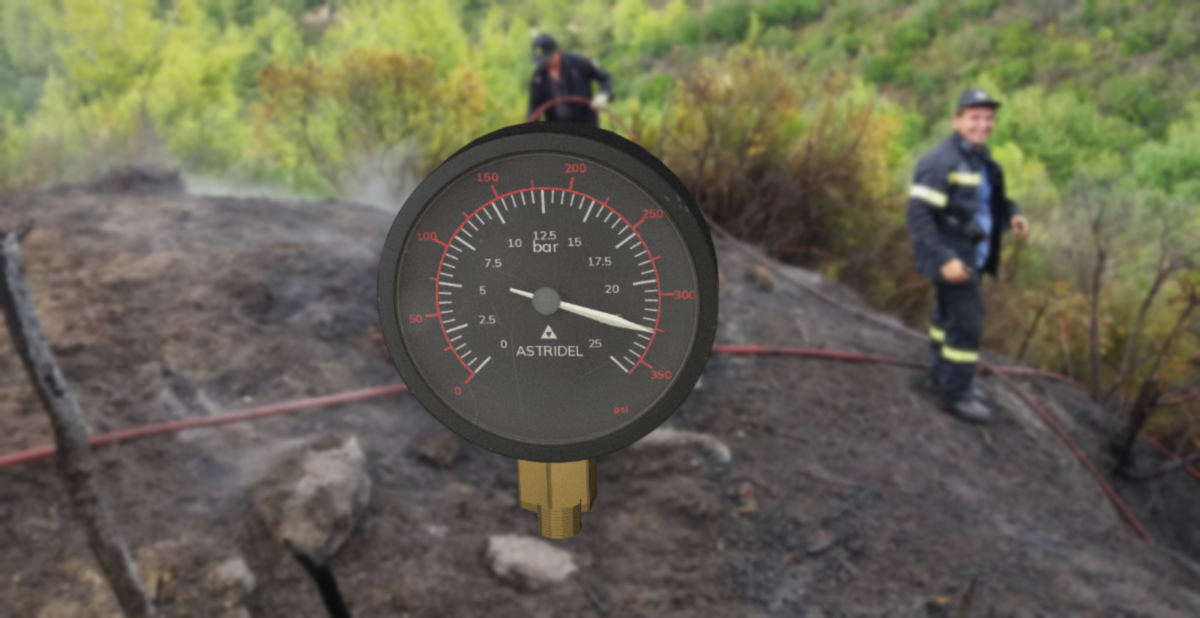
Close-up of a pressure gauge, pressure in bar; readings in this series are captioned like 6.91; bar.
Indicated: 22.5; bar
